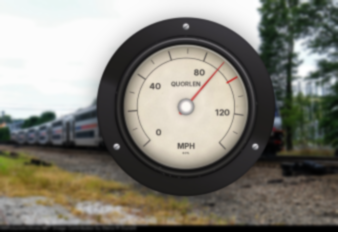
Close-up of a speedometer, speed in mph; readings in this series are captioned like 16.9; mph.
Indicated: 90; mph
